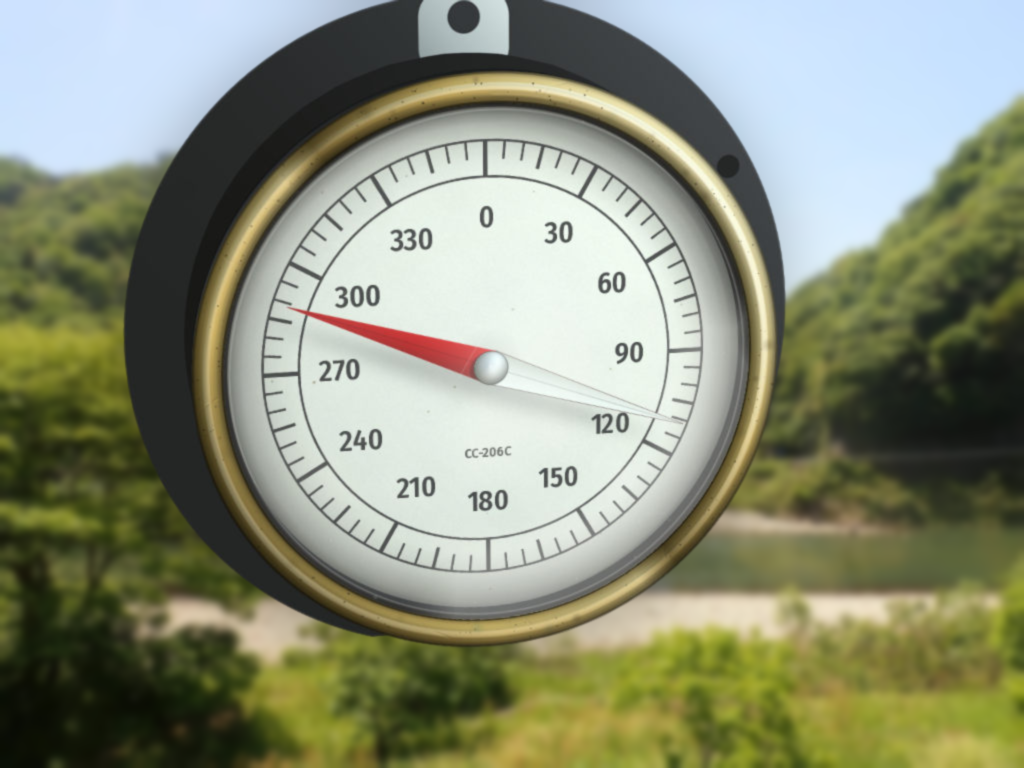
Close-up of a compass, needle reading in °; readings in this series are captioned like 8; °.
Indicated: 290; °
